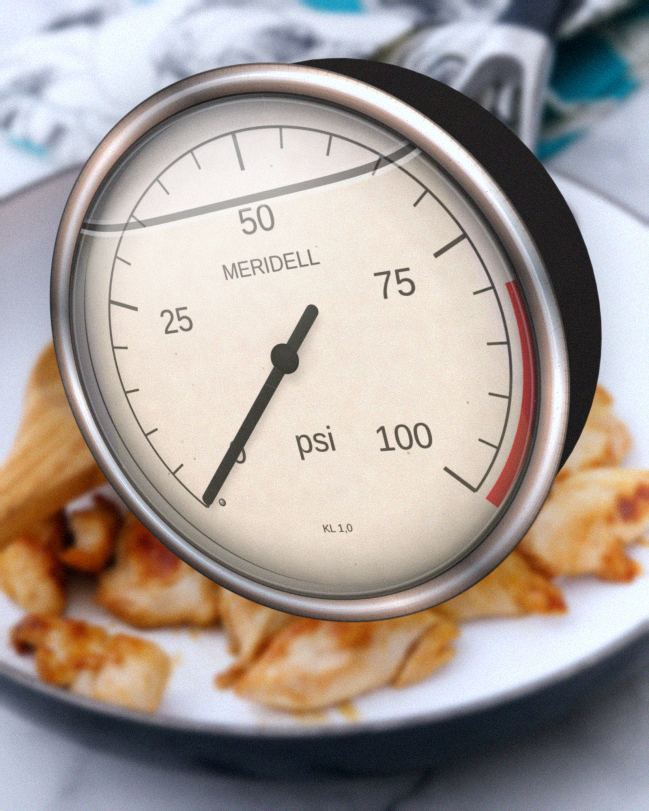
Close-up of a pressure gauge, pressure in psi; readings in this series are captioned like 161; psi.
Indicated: 0; psi
